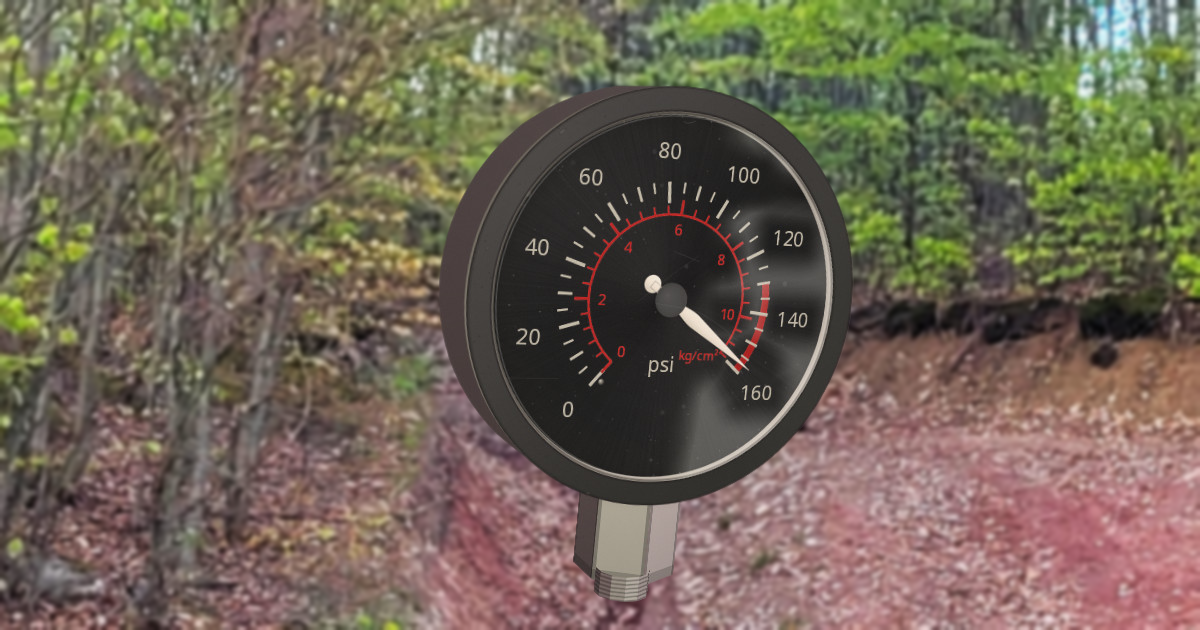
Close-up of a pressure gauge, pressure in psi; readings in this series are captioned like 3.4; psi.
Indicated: 157.5; psi
